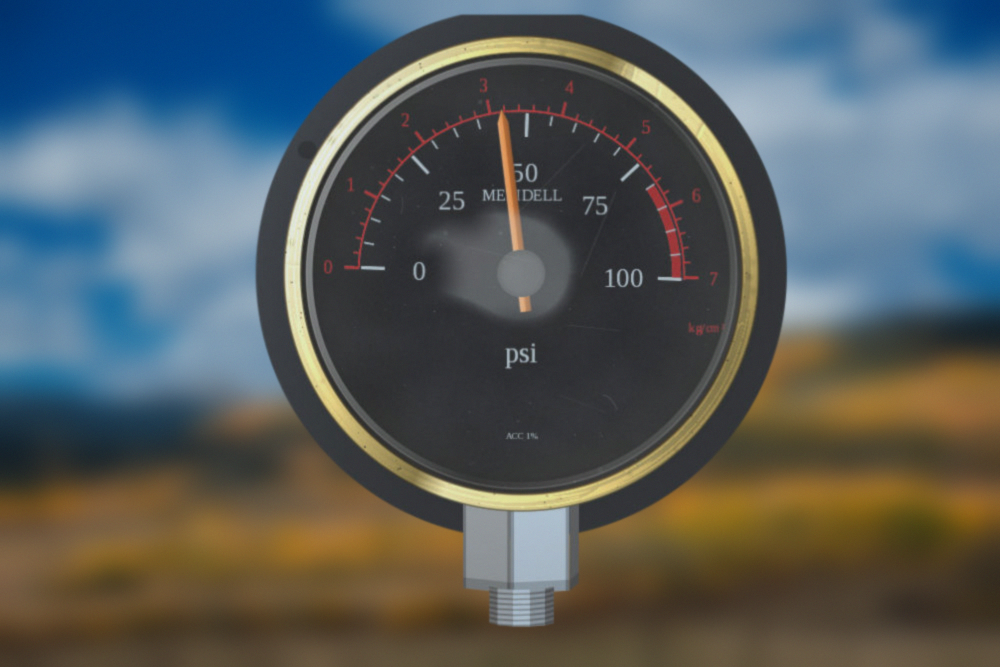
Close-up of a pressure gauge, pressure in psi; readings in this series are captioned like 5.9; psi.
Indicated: 45; psi
